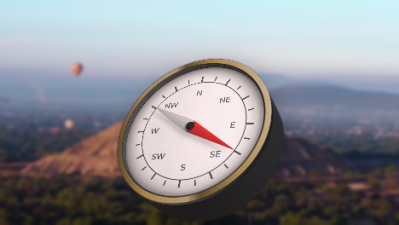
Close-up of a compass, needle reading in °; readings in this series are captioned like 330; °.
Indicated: 120; °
